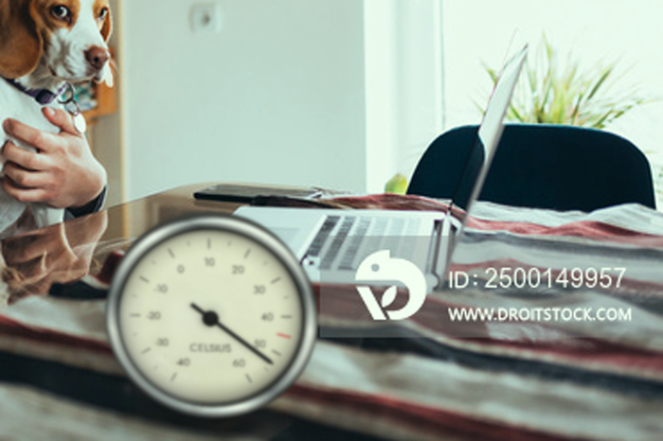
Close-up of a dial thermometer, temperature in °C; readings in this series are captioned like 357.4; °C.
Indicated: 52.5; °C
